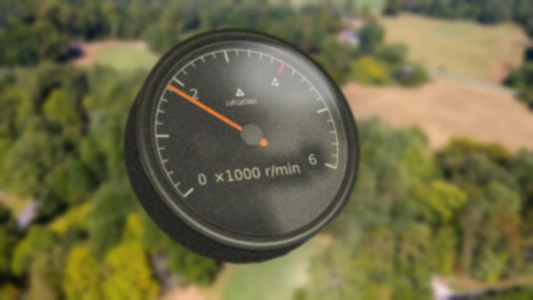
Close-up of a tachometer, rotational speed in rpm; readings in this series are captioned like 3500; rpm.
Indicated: 1800; rpm
